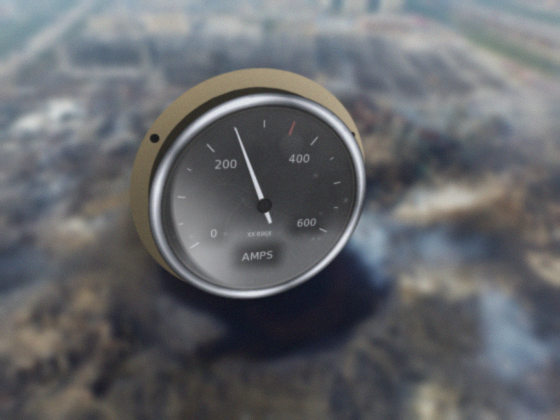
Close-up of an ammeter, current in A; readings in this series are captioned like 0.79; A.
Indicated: 250; A
